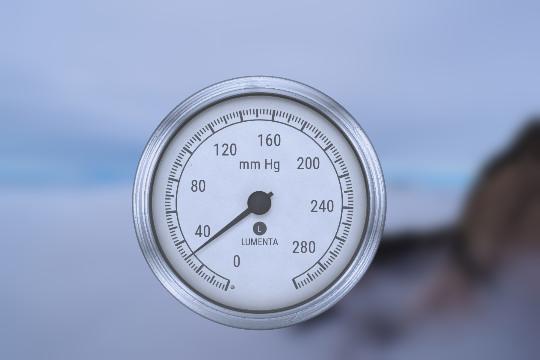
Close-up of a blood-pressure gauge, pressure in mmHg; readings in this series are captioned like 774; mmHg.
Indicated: 30; mmHg
